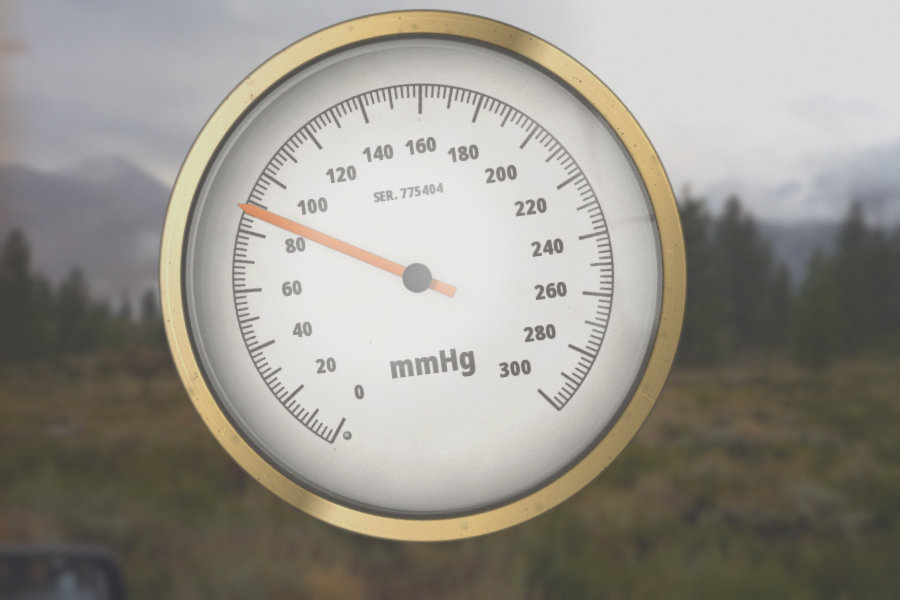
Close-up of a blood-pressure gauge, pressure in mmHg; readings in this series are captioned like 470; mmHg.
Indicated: 88; mmHg
